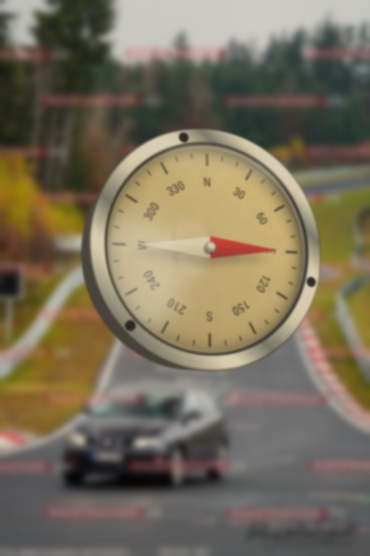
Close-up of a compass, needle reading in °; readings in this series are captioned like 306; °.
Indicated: 90; °
